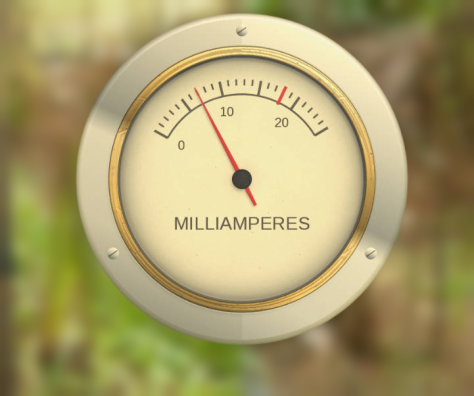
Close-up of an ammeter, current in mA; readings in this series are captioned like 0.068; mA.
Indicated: 7; mA
